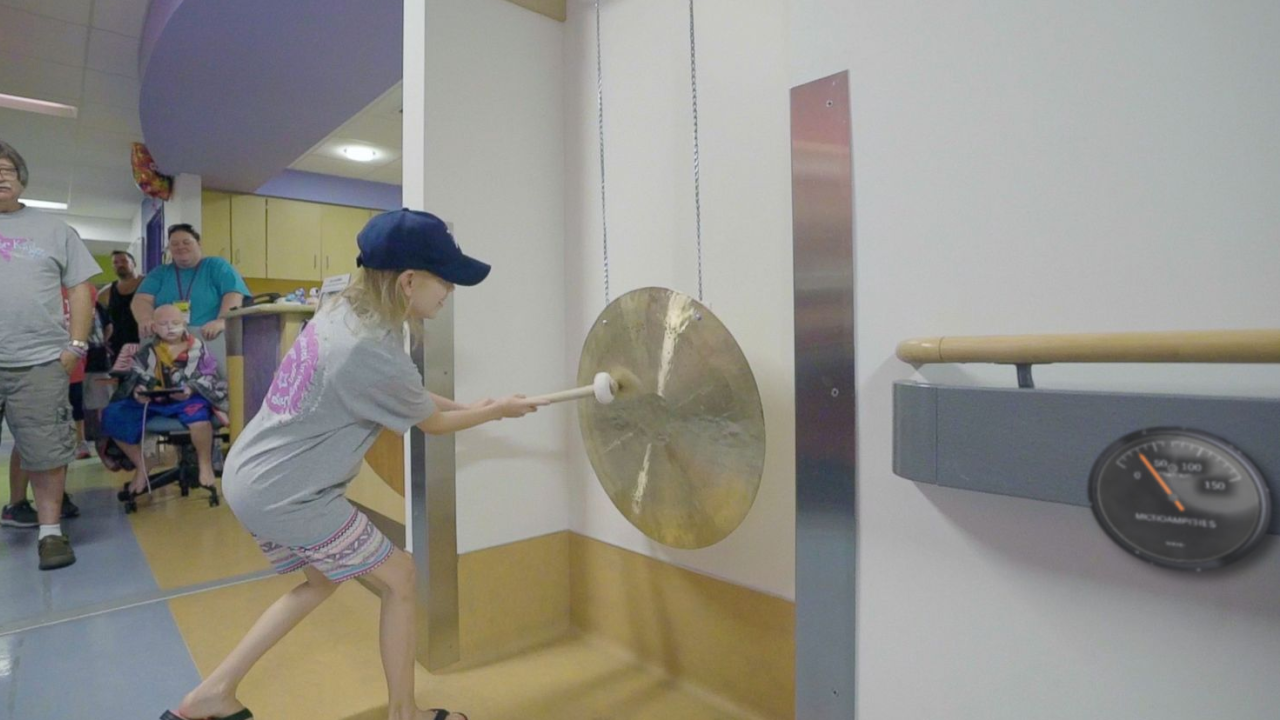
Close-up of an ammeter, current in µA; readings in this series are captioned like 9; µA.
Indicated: 30; µA
